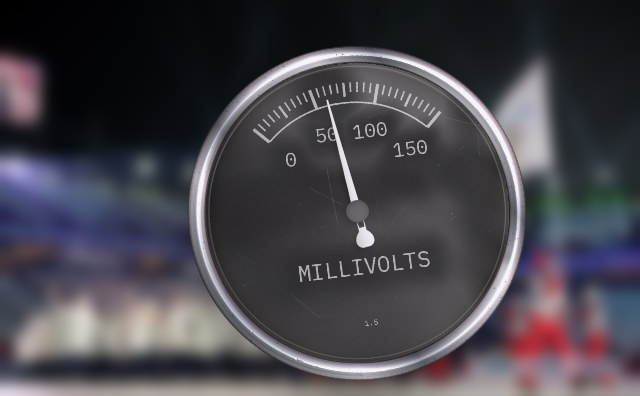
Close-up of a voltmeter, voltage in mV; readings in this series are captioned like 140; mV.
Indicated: 60; mV
